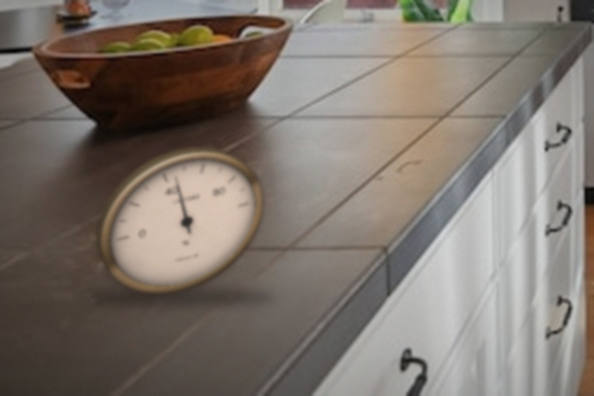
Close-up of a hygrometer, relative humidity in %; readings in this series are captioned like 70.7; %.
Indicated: 45; %
